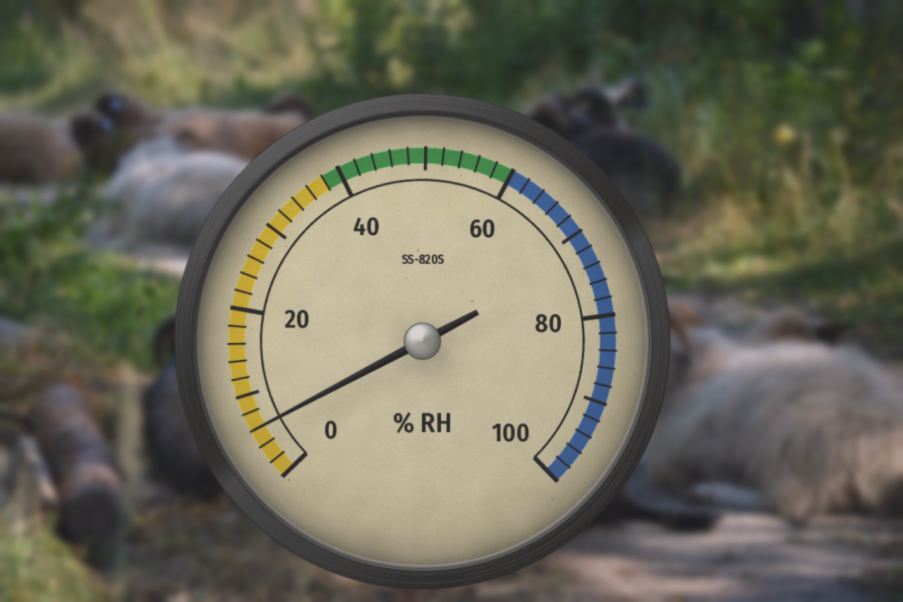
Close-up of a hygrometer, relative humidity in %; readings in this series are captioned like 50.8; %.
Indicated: 6; %
